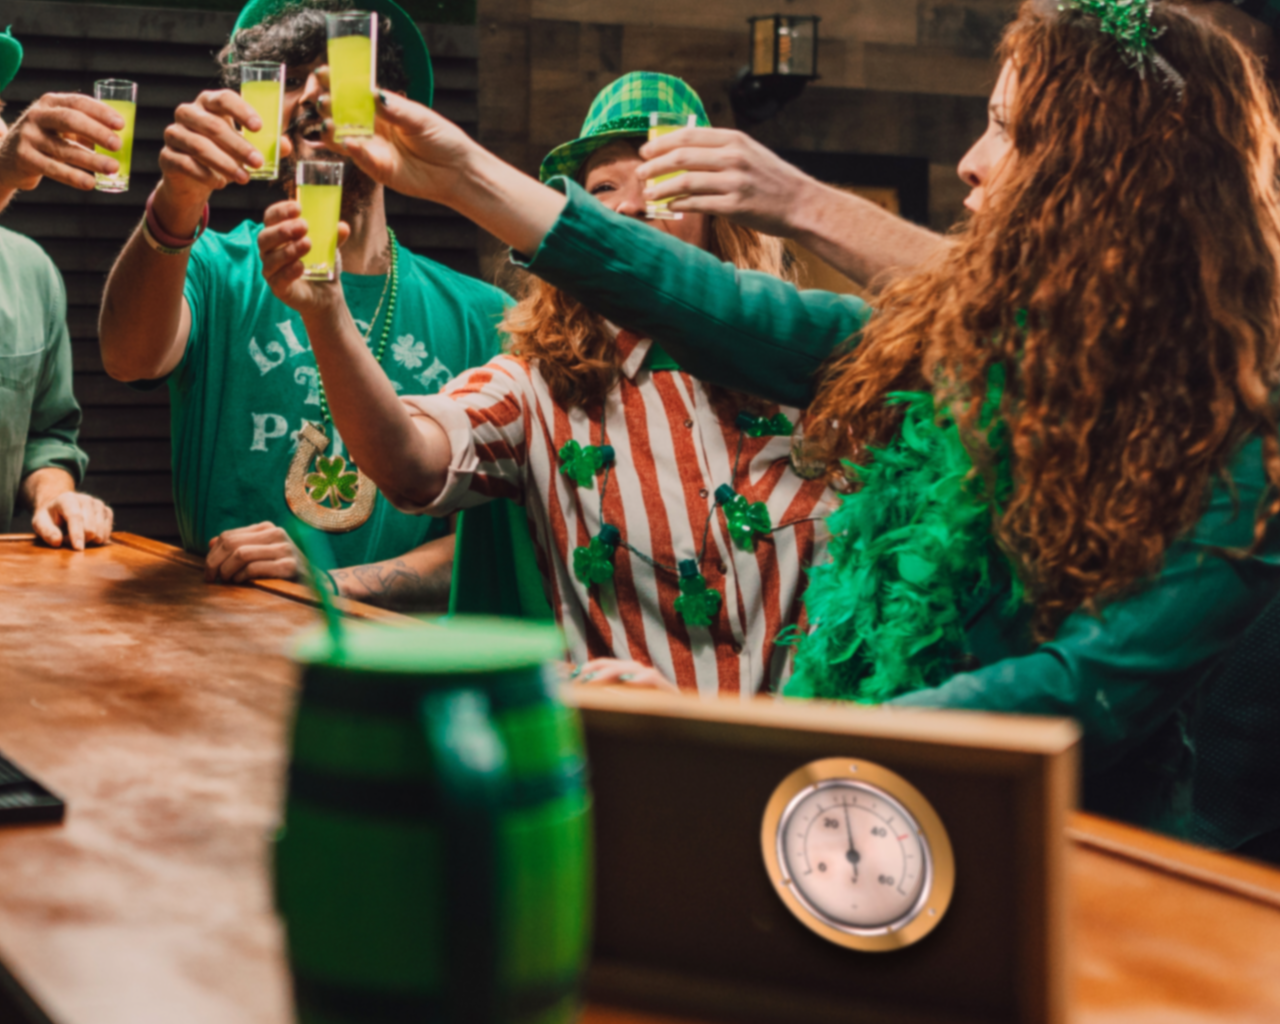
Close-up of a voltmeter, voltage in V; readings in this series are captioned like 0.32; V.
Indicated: 27.5; V
